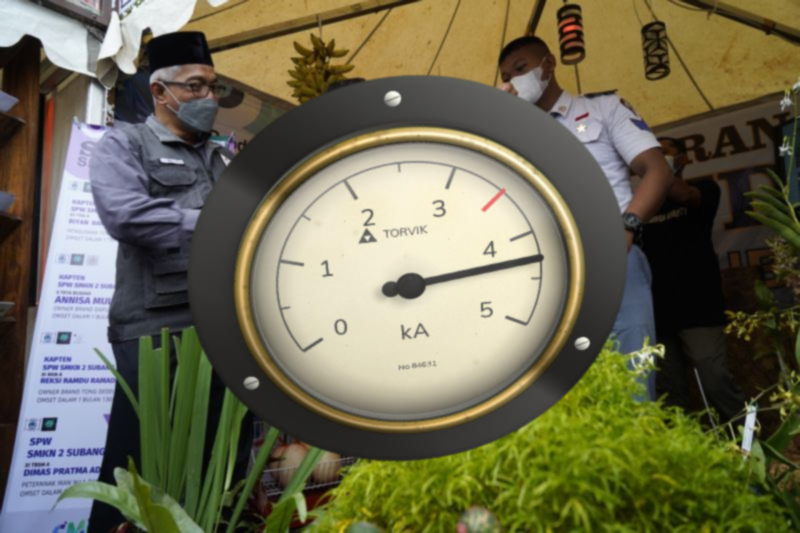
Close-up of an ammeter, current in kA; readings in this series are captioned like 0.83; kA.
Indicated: 4.25; kA
